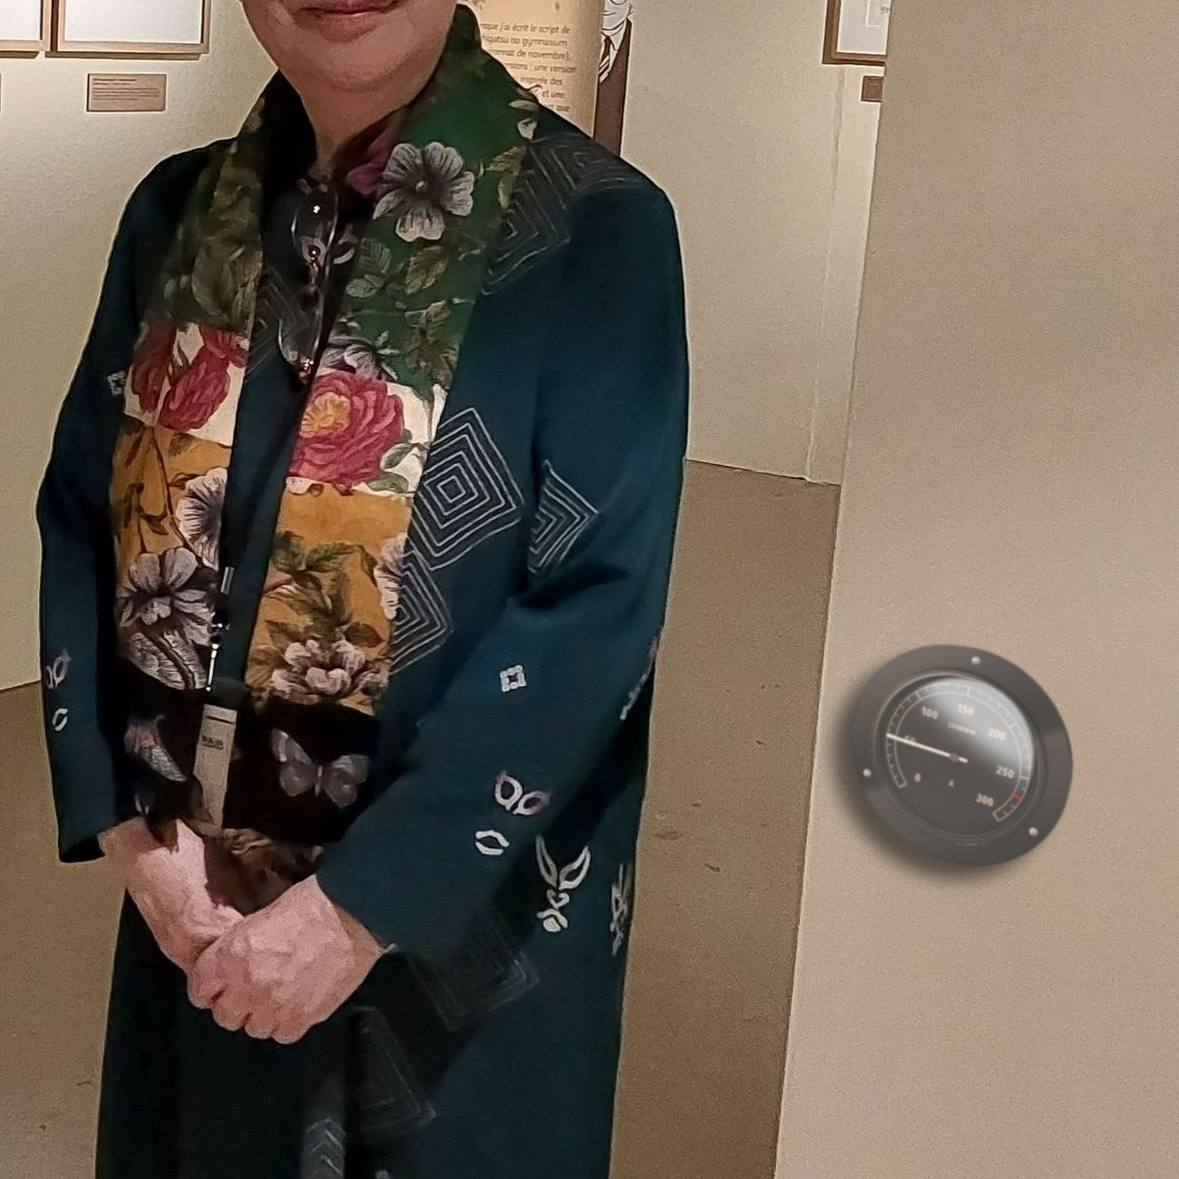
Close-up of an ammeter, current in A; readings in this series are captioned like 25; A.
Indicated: 50; A
